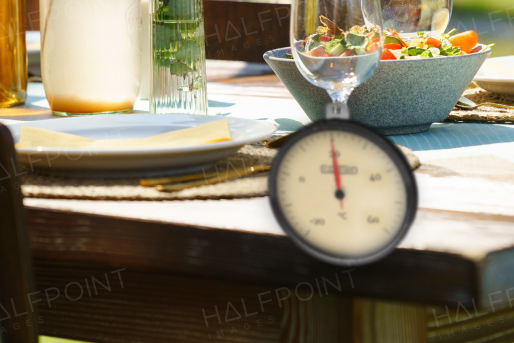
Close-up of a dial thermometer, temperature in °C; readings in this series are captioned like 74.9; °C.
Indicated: 20; °C
